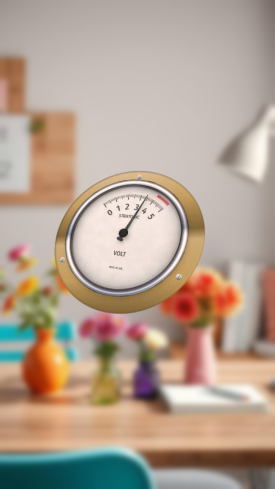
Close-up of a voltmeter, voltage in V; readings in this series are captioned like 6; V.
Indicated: 3.5; V
